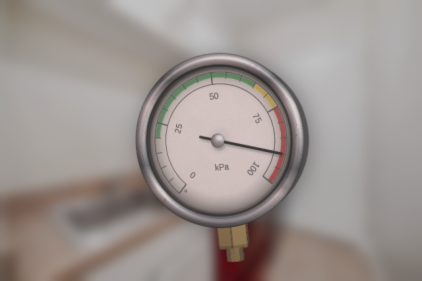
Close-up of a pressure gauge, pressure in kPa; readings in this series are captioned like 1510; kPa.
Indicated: 90; kPa
